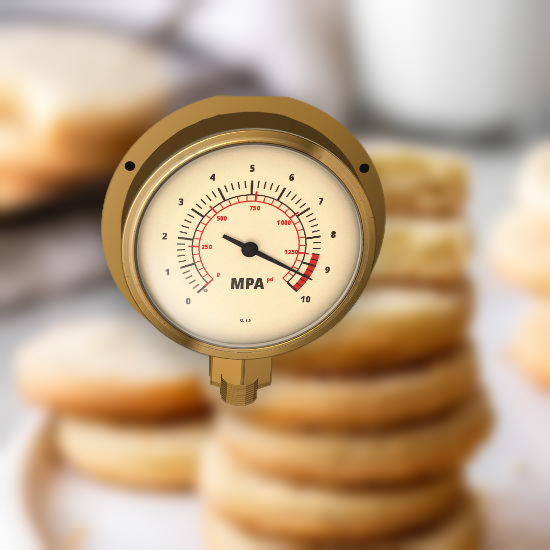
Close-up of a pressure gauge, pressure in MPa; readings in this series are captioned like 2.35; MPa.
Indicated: 9.4; MPa
